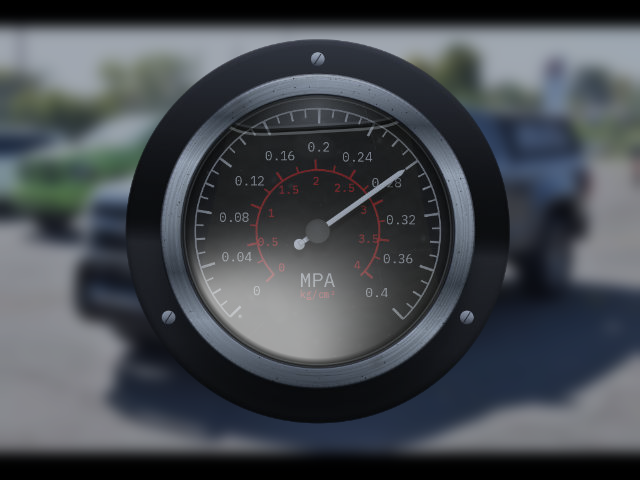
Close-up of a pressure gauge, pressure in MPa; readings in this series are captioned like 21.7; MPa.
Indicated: 0.28; MPa
